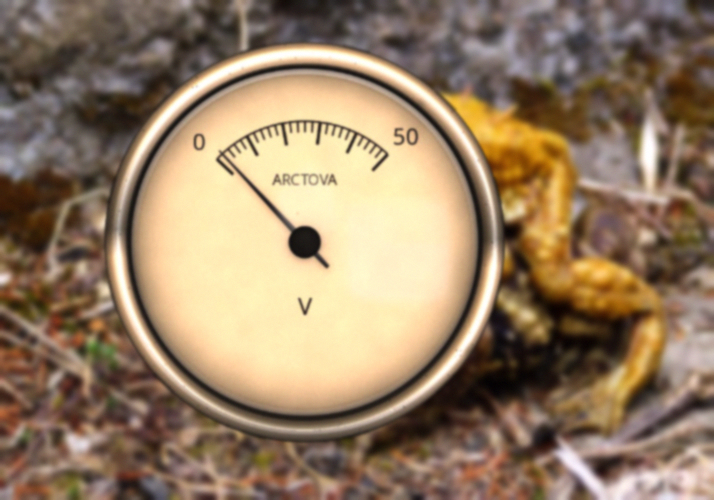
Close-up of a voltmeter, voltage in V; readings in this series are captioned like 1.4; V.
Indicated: 2; V
